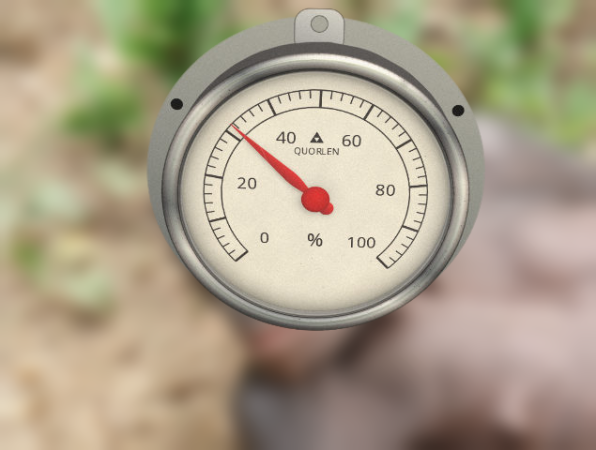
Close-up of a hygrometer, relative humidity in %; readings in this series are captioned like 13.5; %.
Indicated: 32; %
